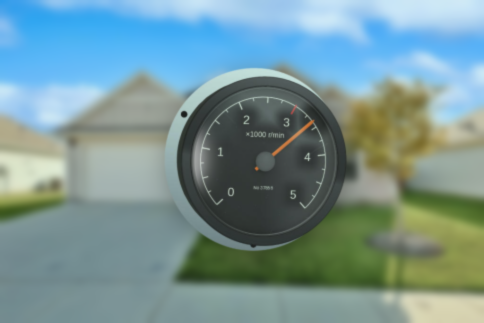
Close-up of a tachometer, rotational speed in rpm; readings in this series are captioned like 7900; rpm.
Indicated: 3375; rpm
